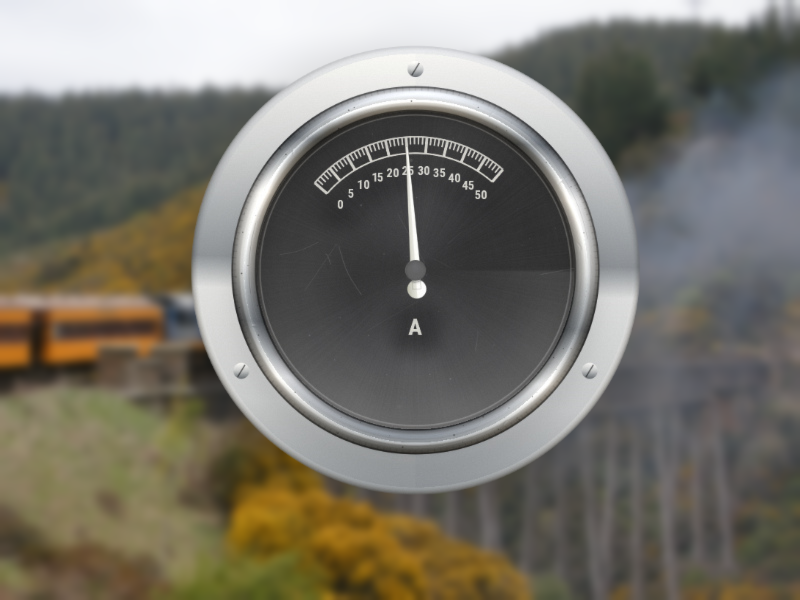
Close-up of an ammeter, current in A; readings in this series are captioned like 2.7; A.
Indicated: 25; A
